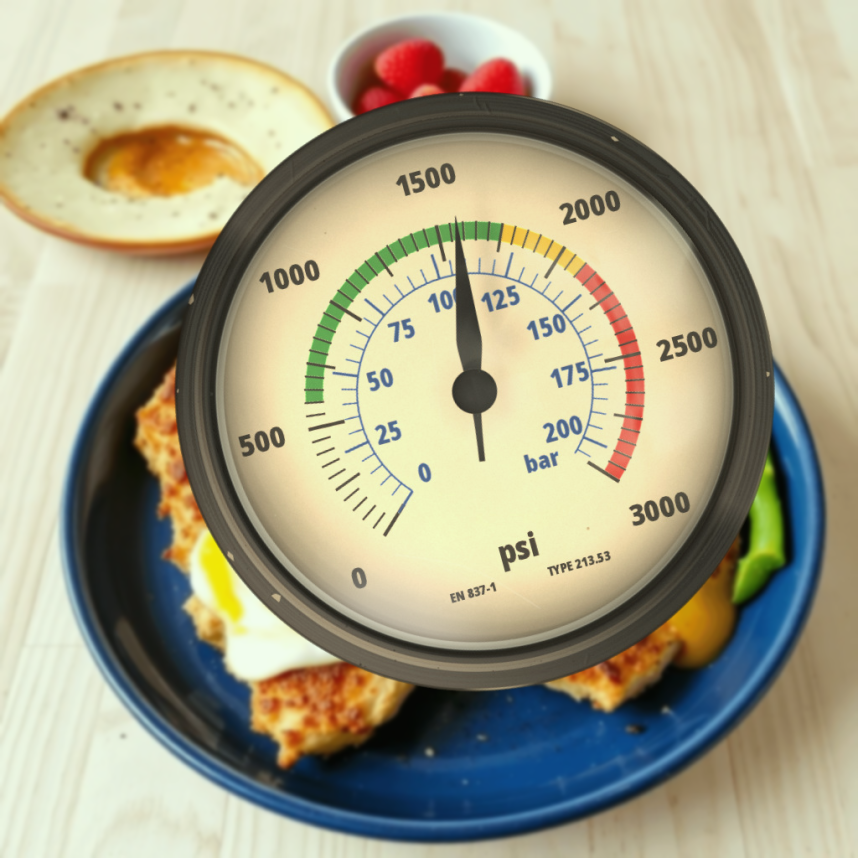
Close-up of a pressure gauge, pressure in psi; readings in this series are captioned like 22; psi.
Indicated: 1575; psi
